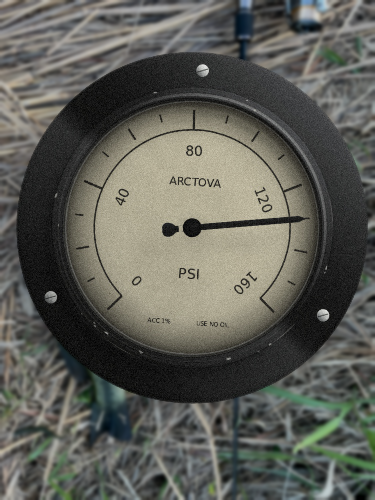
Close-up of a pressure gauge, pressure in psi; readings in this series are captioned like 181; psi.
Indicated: 130; psi
